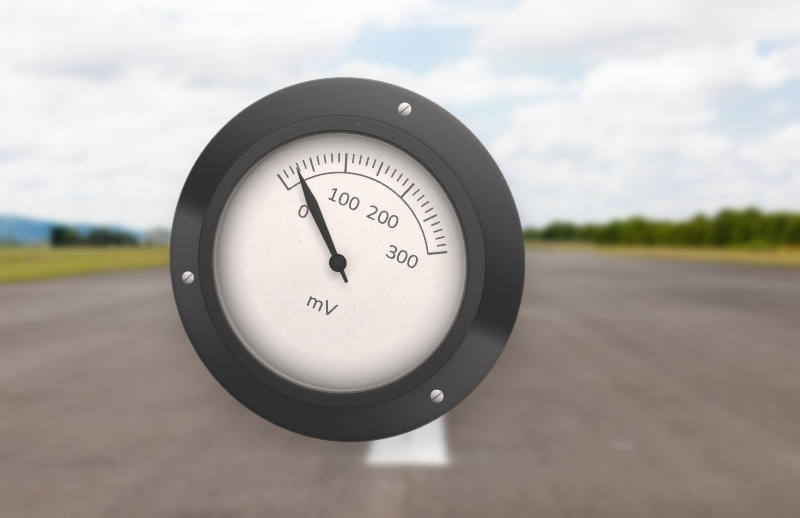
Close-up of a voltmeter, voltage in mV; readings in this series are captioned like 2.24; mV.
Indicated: 30; mV
